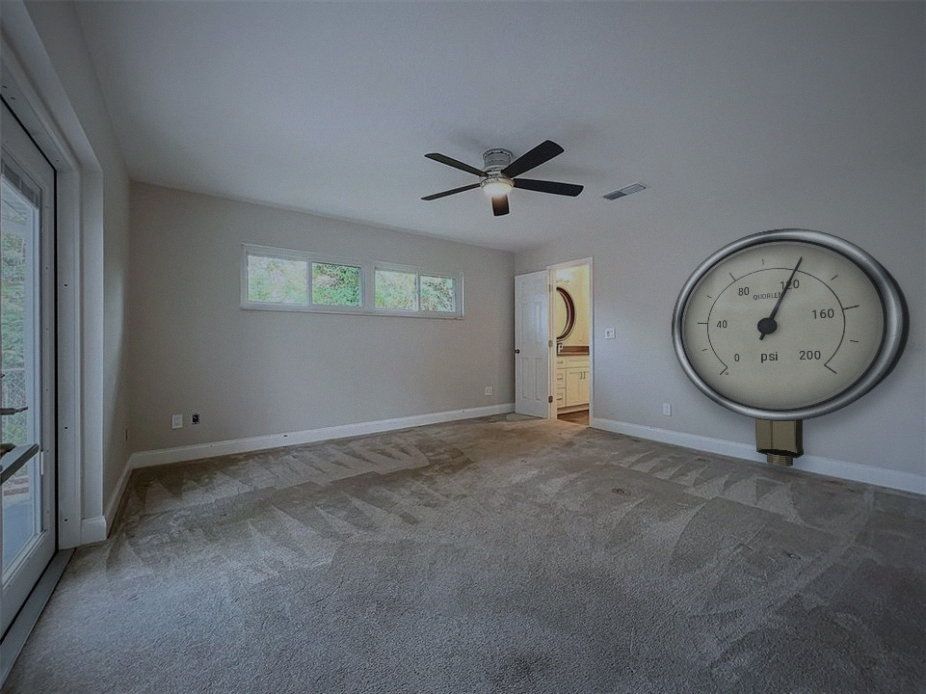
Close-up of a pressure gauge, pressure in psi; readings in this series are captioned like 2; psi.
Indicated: 120; psi
